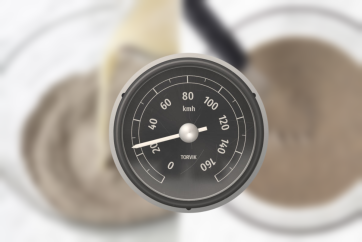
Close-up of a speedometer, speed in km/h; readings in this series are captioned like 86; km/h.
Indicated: 25; km/h
